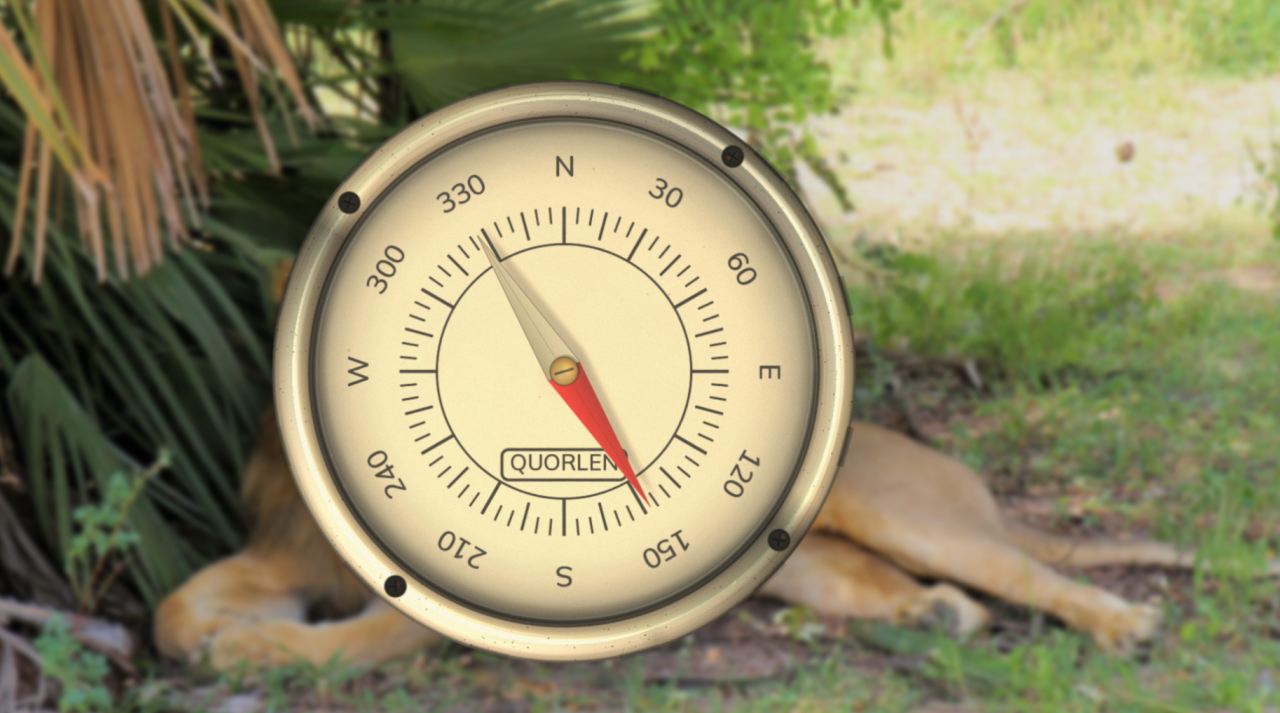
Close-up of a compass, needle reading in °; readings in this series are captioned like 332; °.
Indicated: 147.5; °
